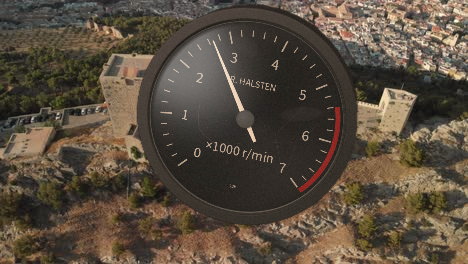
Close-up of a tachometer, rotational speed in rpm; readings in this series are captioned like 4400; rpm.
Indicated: 2700; rpm
